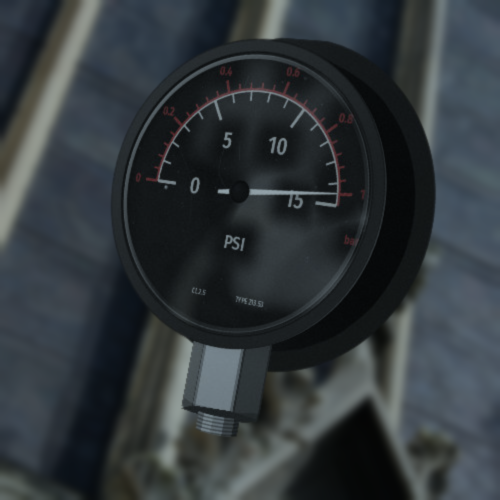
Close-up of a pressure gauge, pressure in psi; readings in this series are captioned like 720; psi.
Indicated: 14.5; psi
